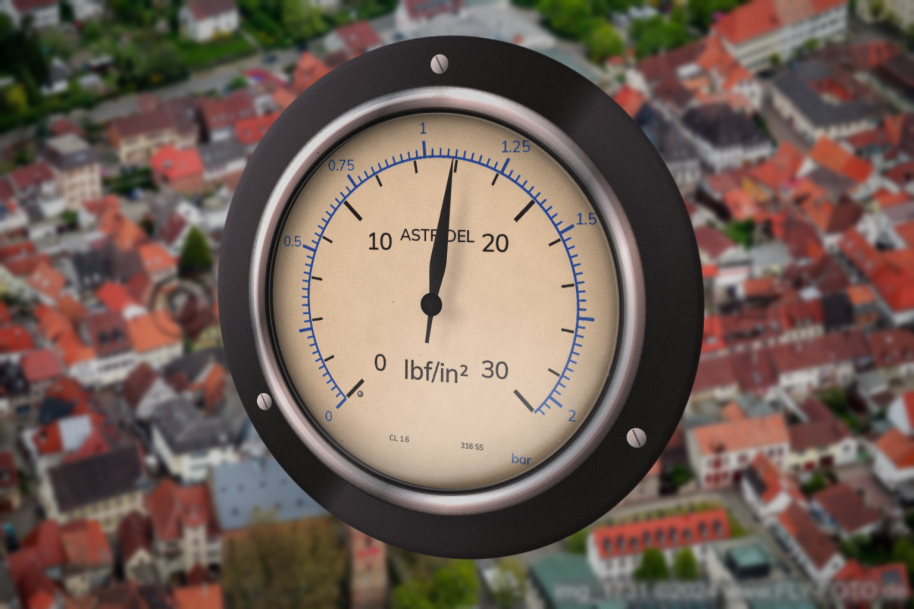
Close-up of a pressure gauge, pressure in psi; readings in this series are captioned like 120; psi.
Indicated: 16; psi
